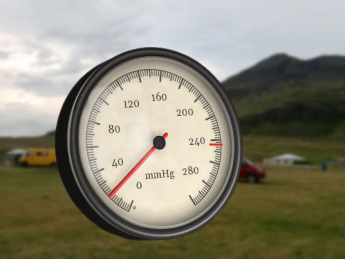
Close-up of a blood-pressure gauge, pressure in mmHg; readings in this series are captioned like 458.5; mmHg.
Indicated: 20; mmHg
